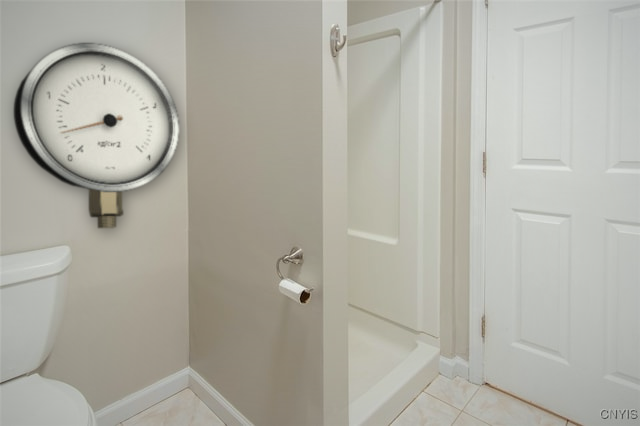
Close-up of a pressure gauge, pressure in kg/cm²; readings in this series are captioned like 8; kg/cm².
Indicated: 0.4; kg/cm²
